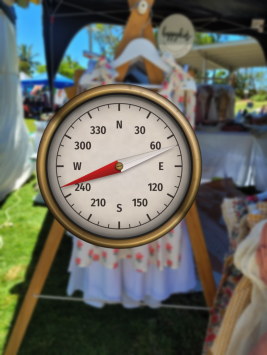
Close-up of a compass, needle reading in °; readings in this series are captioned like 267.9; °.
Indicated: 250; °
